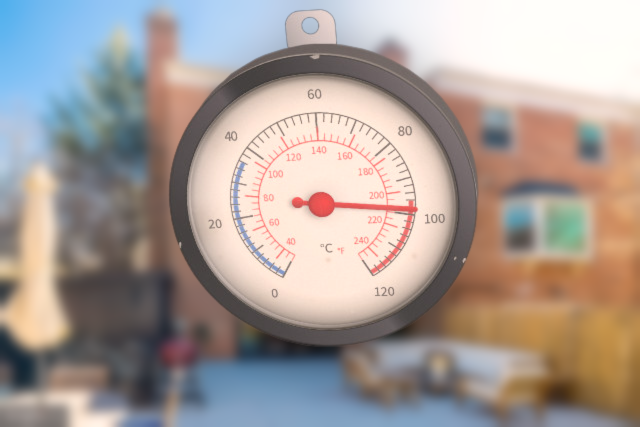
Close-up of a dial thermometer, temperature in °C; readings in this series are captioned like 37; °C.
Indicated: 98; °C
